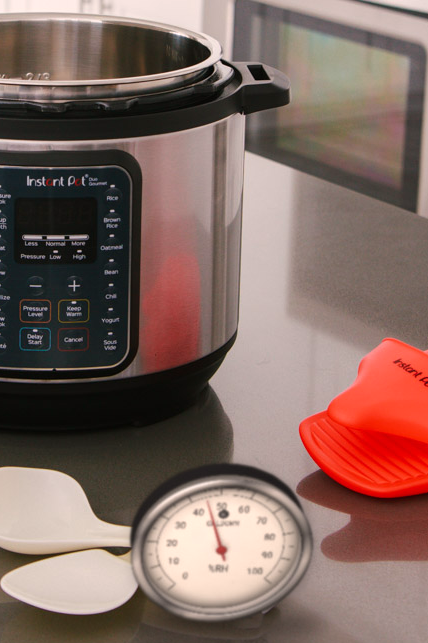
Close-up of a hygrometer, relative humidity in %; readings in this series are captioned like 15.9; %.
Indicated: 45; %
